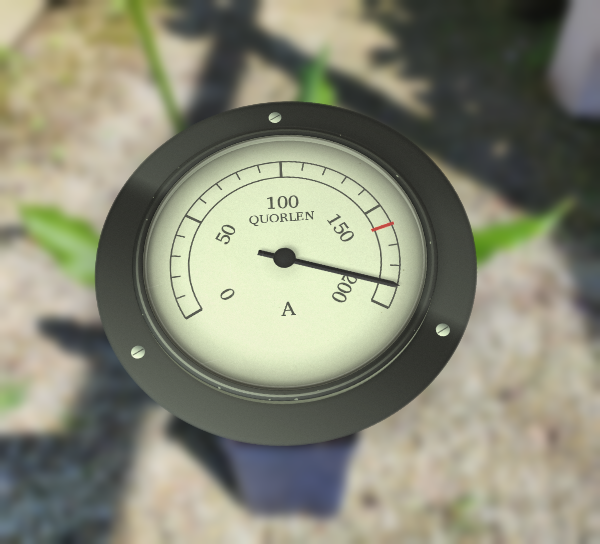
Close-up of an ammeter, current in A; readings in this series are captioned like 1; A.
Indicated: 190; A
